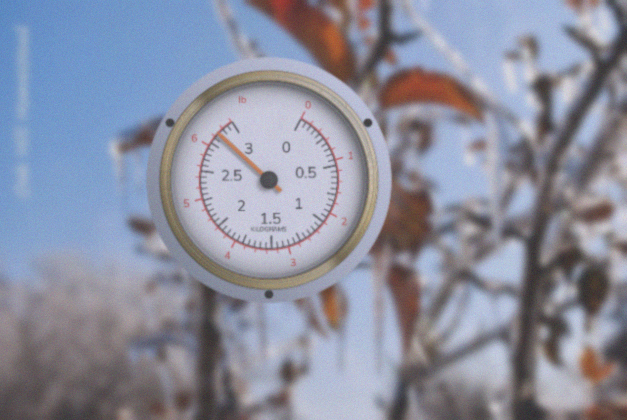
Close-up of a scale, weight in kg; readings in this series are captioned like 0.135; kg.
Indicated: 2.85; kg
